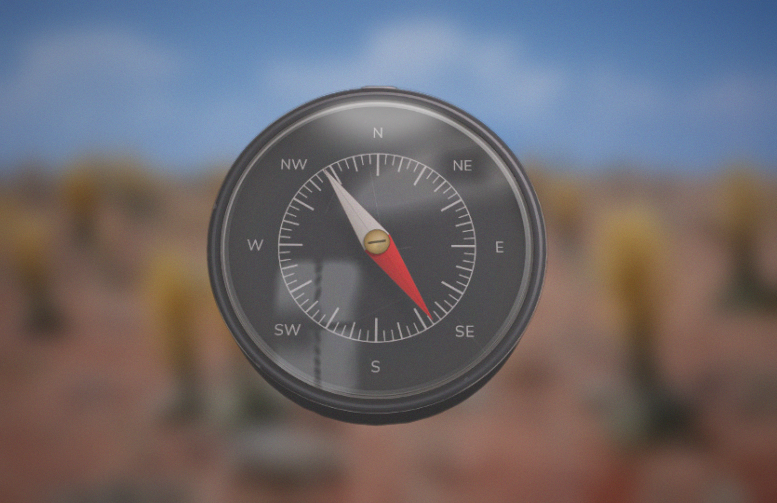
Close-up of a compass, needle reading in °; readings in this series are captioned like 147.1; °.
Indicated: 145; °
